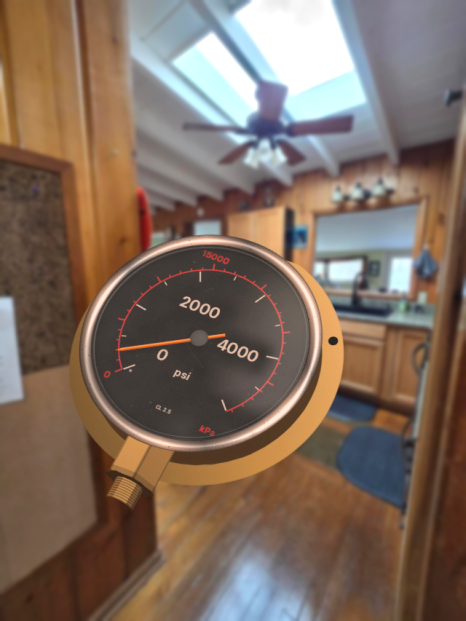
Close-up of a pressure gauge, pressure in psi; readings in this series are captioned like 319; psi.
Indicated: 250; psi
